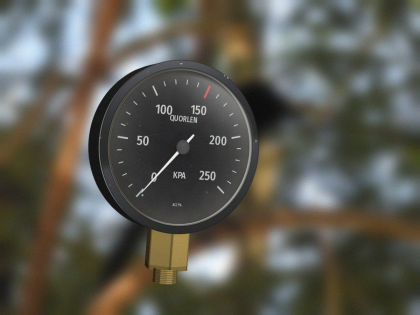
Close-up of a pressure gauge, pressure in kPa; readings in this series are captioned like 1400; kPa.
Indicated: 0; kPa
